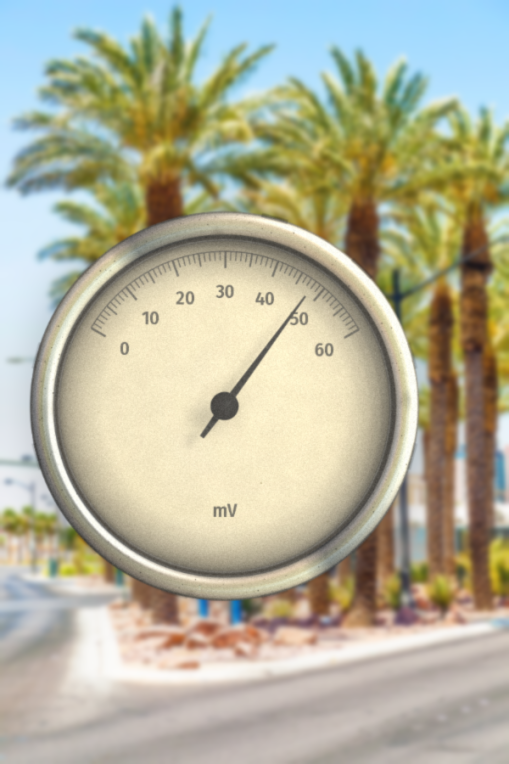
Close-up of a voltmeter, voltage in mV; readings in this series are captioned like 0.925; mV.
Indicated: 48; mV
